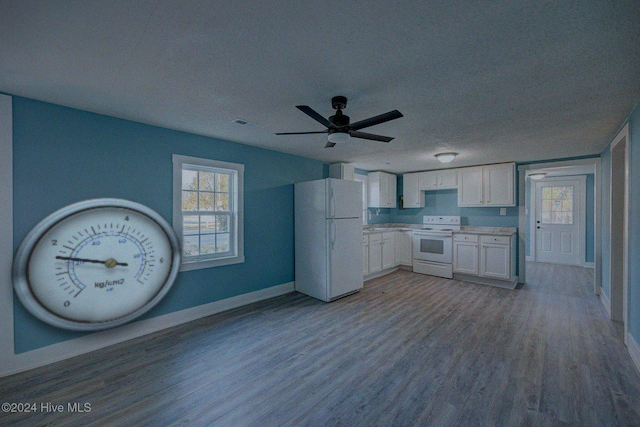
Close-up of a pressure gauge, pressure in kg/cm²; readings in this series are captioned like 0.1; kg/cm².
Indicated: 1.6; kg/cm²
